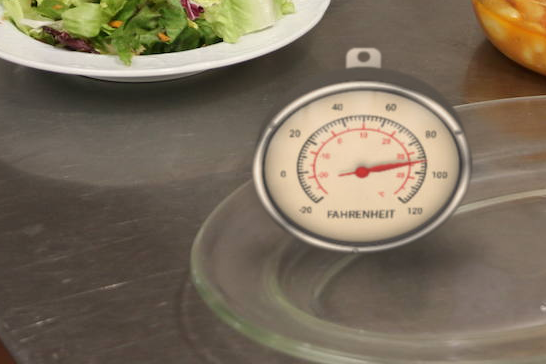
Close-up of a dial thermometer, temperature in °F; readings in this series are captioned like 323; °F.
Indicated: 90; °F
